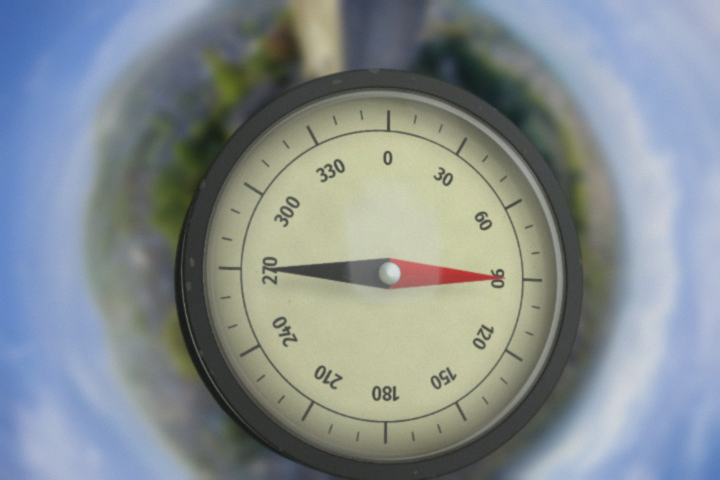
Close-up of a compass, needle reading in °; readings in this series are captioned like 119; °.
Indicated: 90; °
